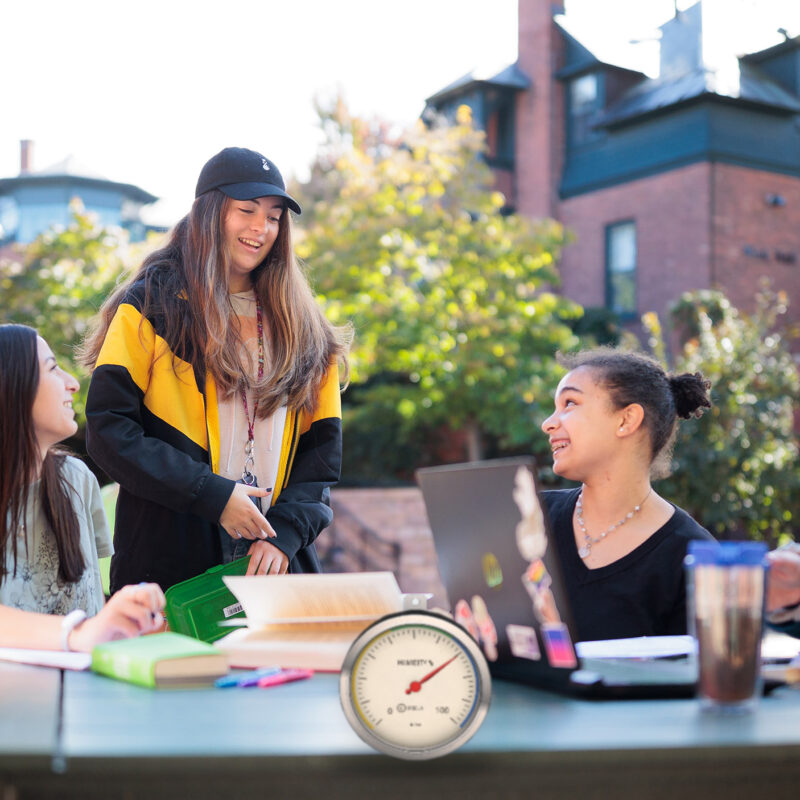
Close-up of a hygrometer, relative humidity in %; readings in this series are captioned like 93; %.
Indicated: 70; %
